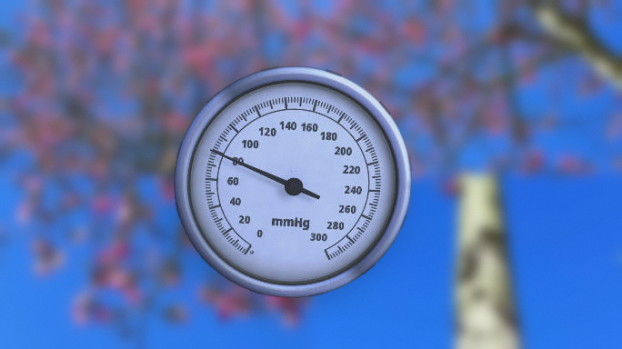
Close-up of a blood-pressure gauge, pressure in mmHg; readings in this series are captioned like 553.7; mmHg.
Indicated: 80; mmHg
